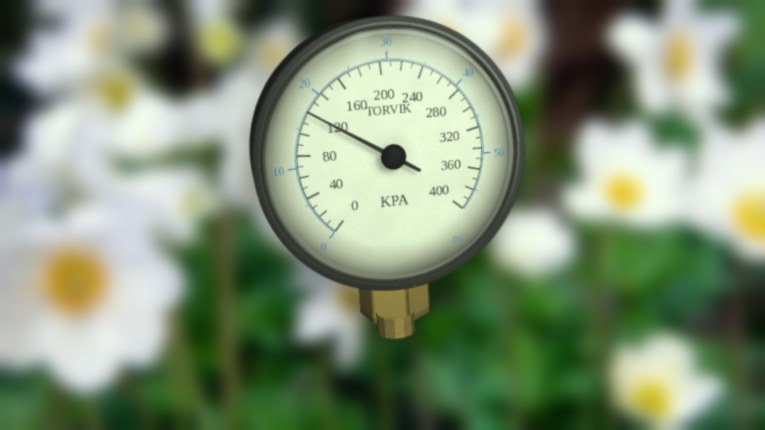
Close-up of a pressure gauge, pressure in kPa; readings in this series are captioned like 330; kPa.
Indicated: 120; kPa
